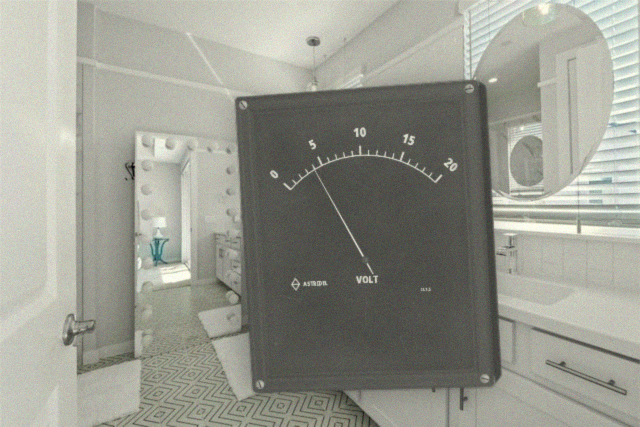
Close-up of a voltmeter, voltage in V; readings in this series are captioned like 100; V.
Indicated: 4; V
